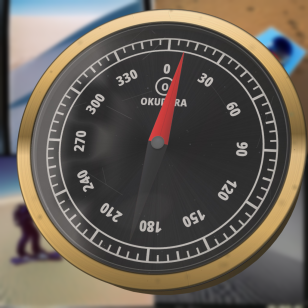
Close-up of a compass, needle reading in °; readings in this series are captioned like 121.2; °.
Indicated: 10; °
